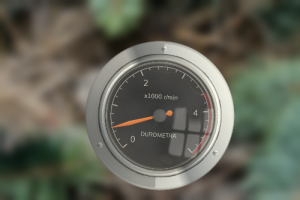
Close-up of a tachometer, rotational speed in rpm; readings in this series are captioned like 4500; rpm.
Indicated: 500; rpm
